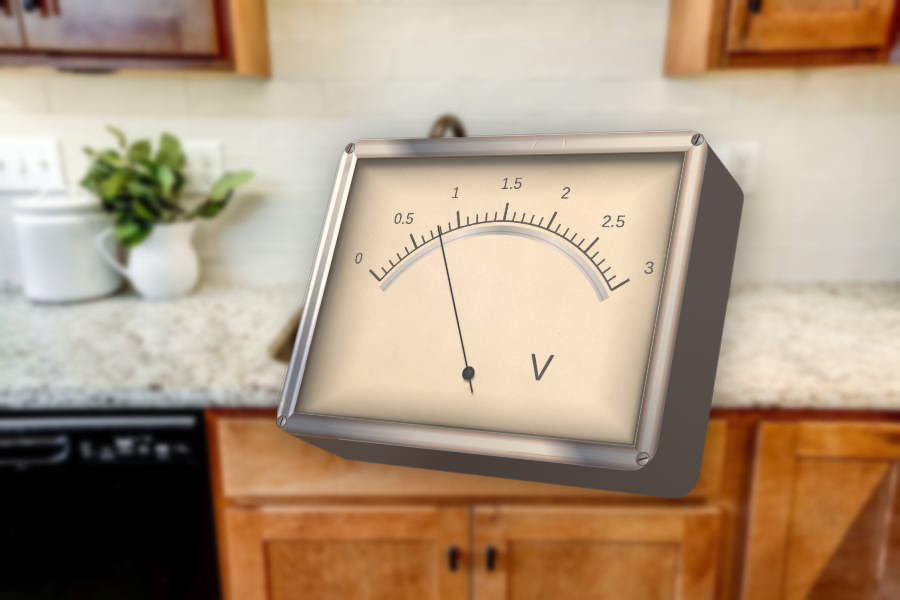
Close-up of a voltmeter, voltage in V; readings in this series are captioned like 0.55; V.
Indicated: 0.8; V
